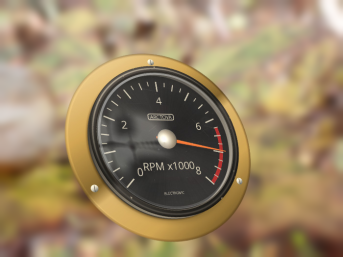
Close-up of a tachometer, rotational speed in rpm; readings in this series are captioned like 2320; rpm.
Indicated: 7000; rpm
